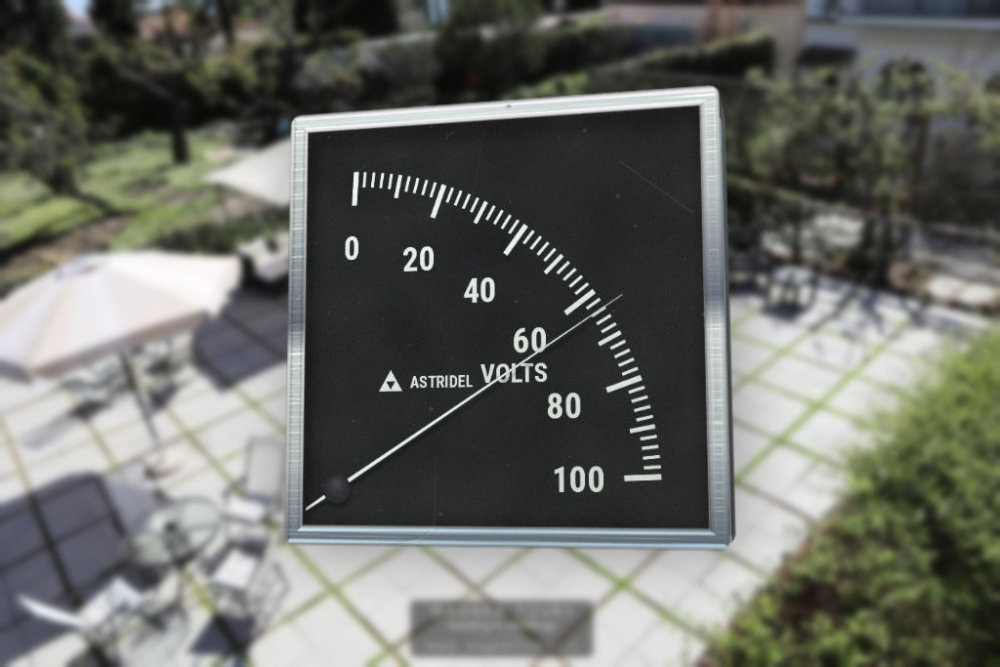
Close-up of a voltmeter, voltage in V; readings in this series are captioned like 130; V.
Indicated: 64; V
